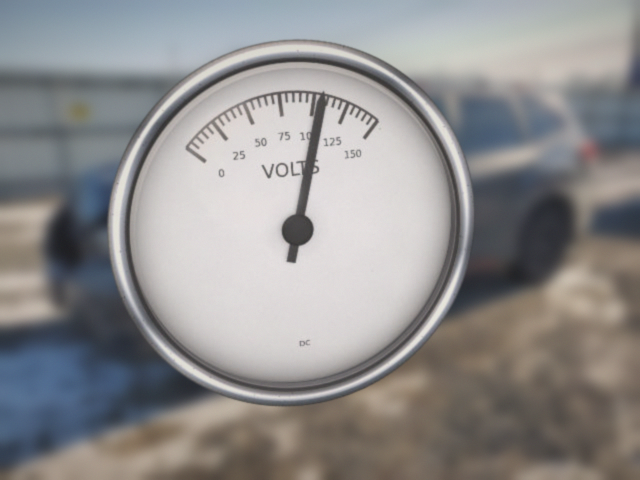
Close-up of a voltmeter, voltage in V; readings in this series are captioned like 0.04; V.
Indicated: 105; V
